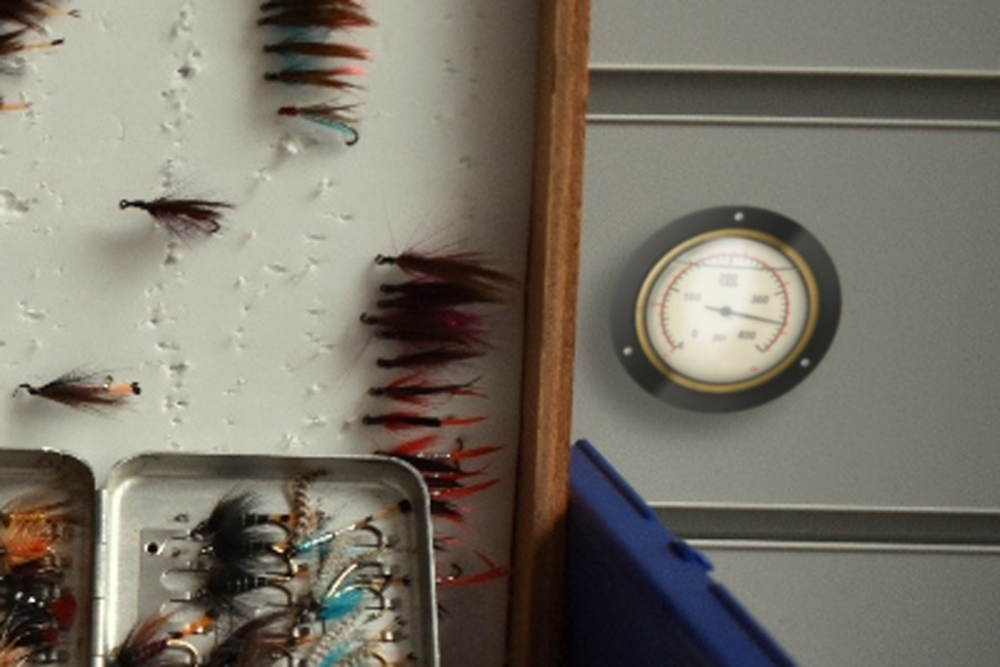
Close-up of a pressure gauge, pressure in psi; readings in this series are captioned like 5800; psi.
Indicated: 350; psi
